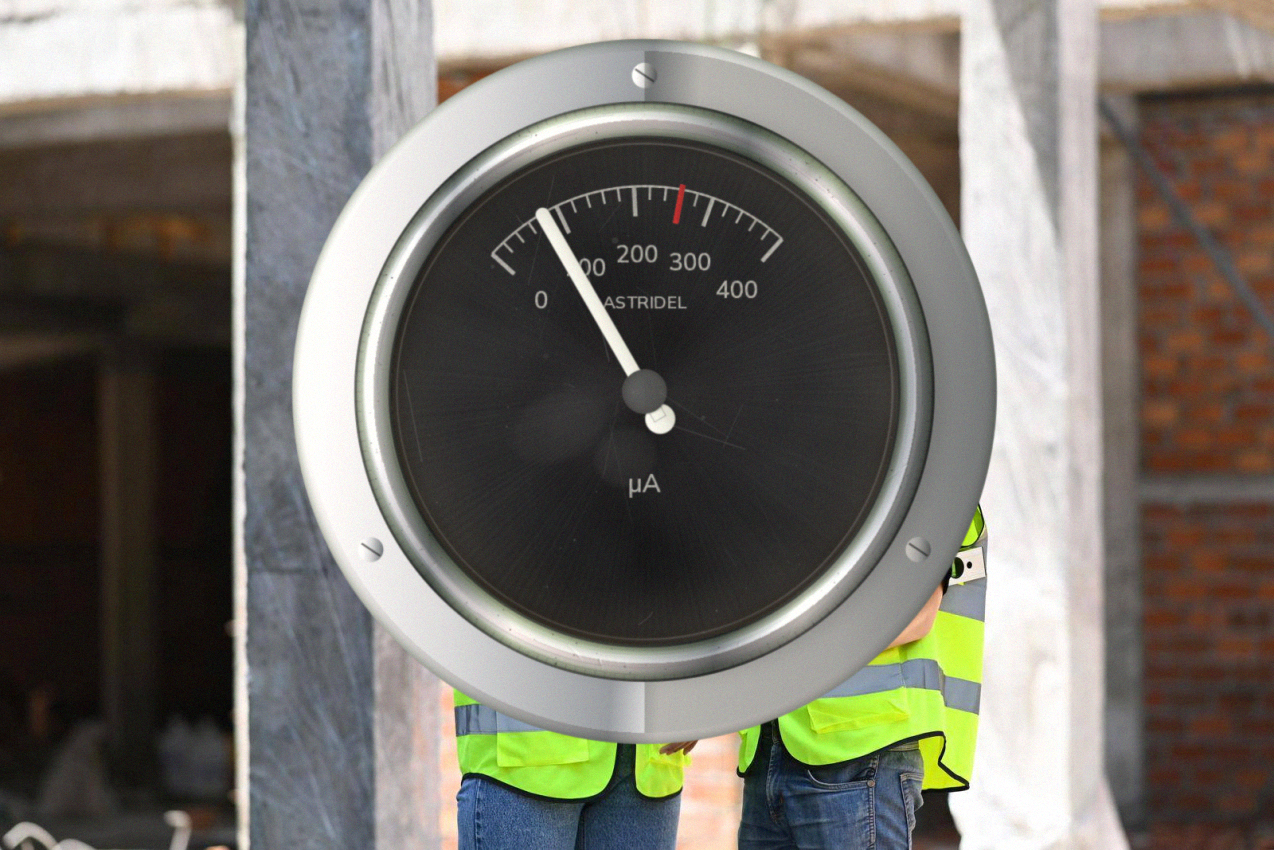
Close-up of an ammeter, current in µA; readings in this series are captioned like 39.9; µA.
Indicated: 80; µA
